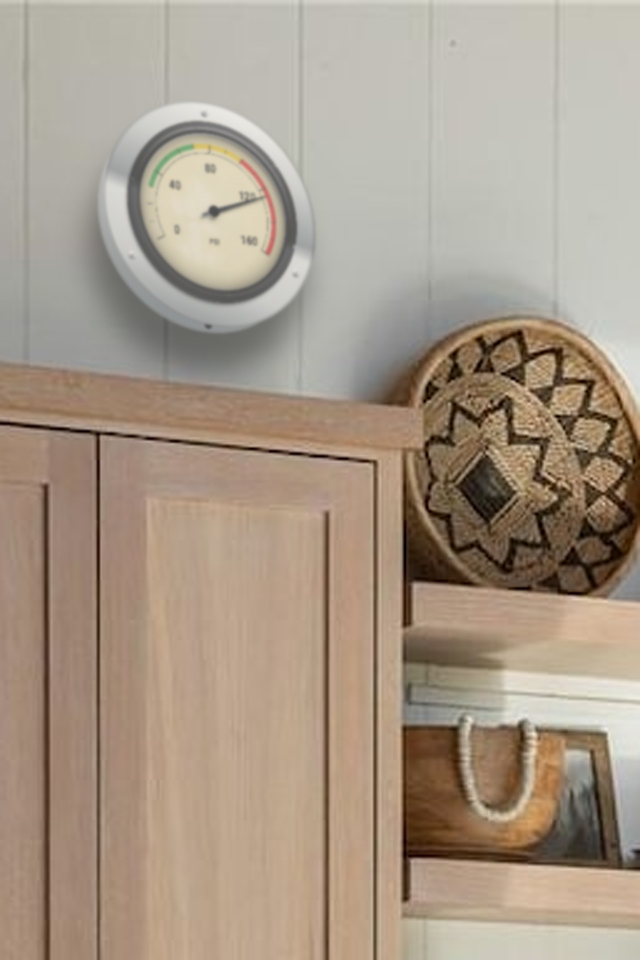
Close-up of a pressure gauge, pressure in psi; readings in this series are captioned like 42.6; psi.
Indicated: 125; psi
